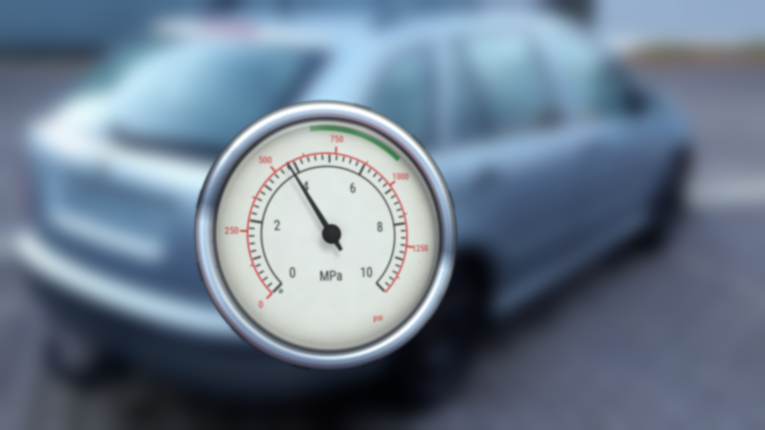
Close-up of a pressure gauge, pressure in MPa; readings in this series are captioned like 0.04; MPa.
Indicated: 3.8; MPa
